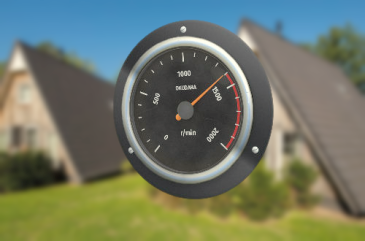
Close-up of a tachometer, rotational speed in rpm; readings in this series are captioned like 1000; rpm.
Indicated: 1400; rpm
